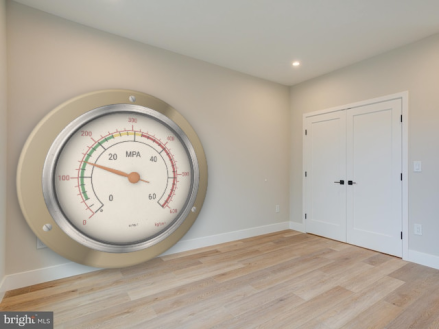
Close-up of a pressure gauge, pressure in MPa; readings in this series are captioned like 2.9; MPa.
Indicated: 14; MPa
